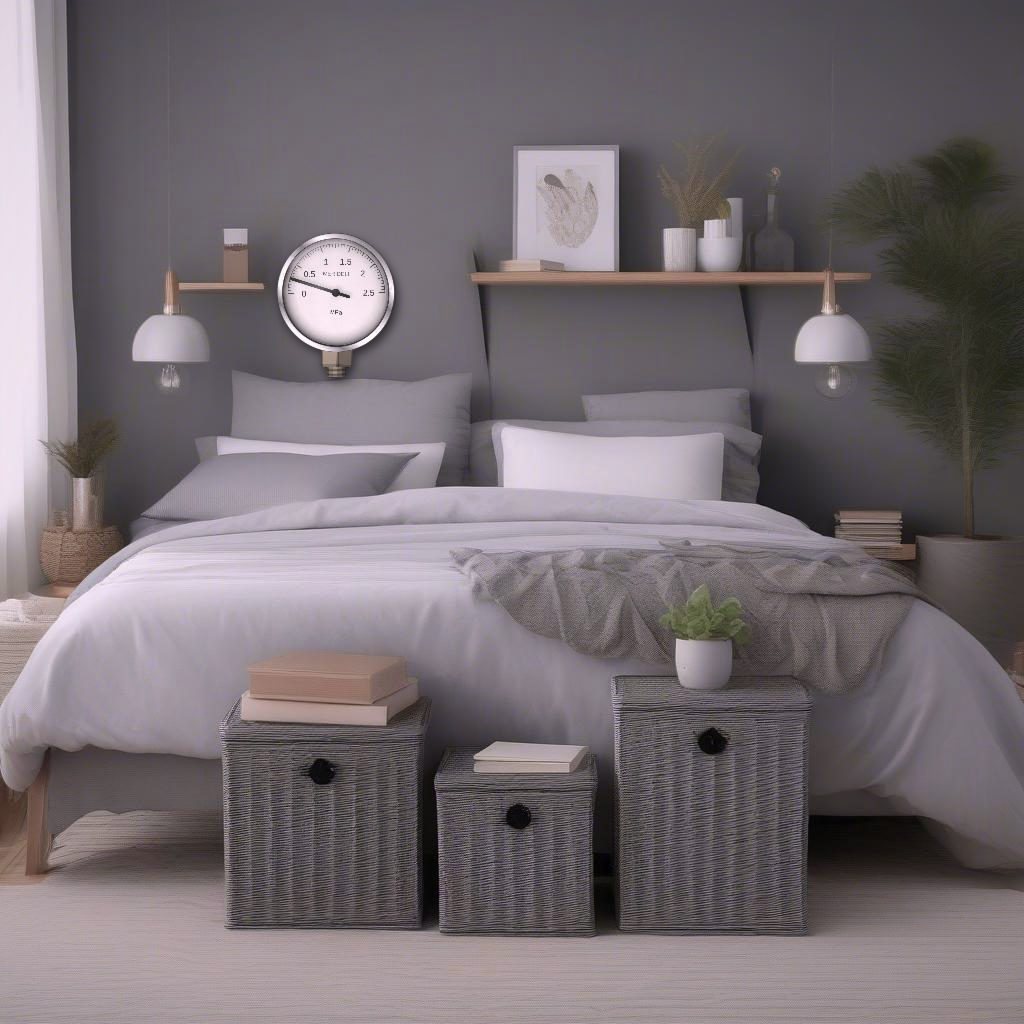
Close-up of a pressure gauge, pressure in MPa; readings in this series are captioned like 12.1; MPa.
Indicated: 0.25; MPa
